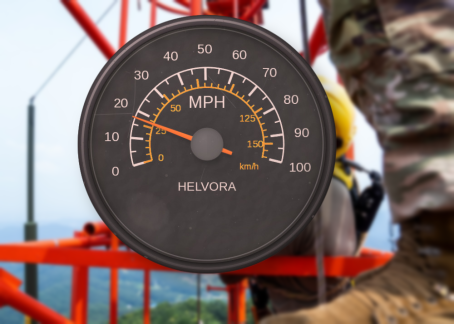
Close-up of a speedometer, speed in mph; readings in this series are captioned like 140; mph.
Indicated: 17.5; mph
